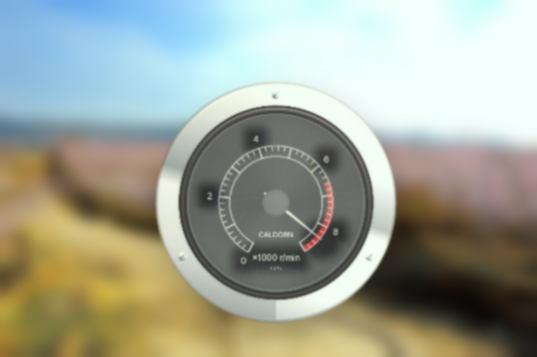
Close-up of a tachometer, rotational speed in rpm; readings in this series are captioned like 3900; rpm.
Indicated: 8400; rpm
